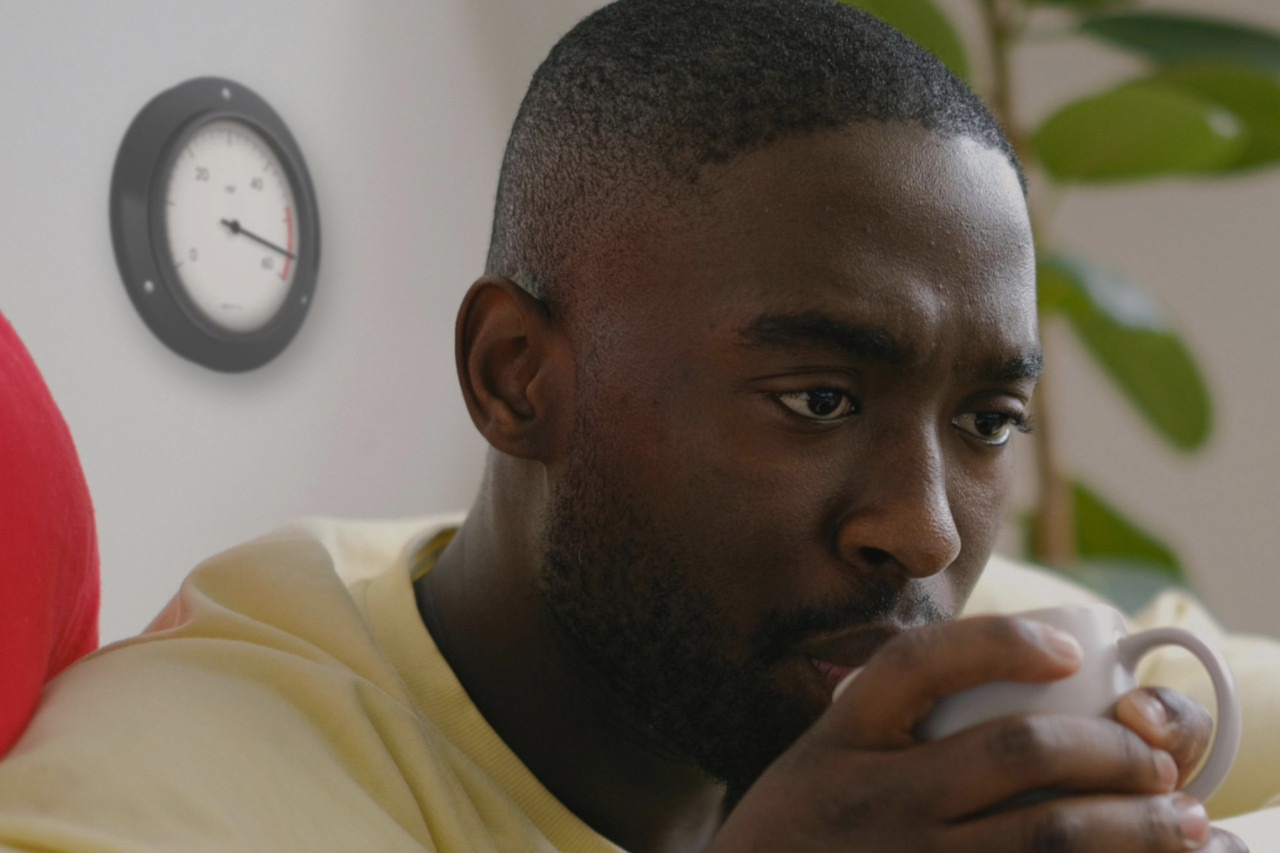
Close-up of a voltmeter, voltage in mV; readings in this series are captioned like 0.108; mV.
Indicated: 56; mV
